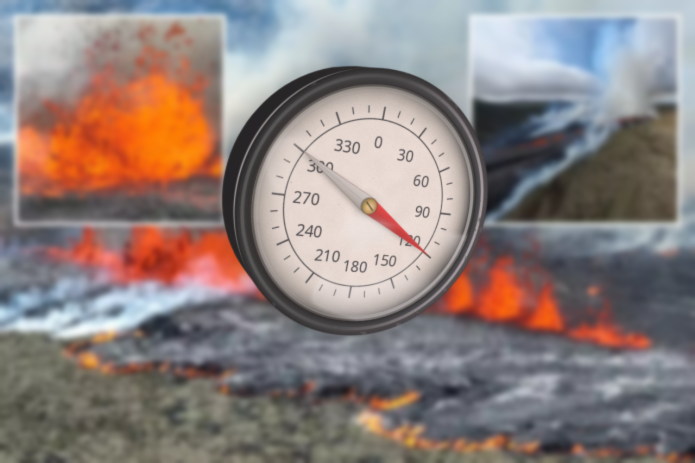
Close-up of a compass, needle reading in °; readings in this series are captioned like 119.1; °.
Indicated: 120; °
